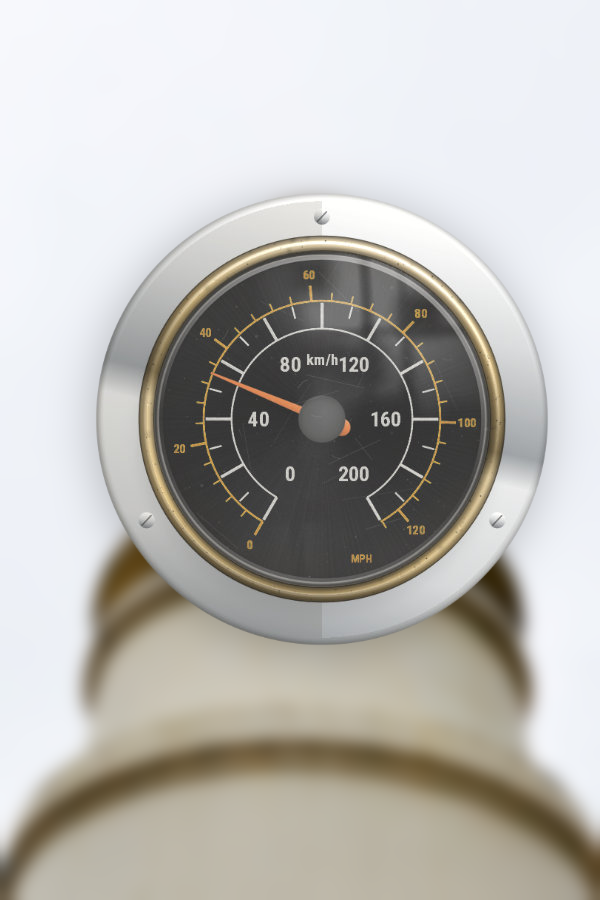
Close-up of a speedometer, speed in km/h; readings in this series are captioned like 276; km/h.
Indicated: 55; km/h
